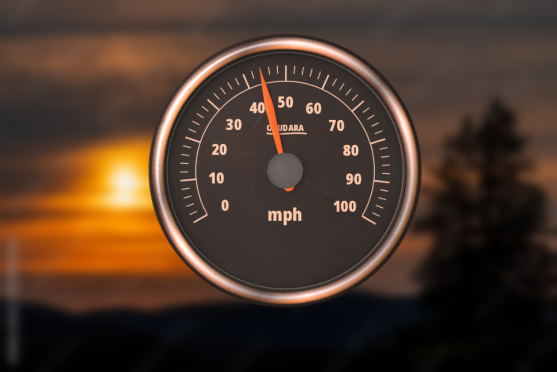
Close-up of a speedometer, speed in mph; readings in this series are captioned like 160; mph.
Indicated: 44; mph
